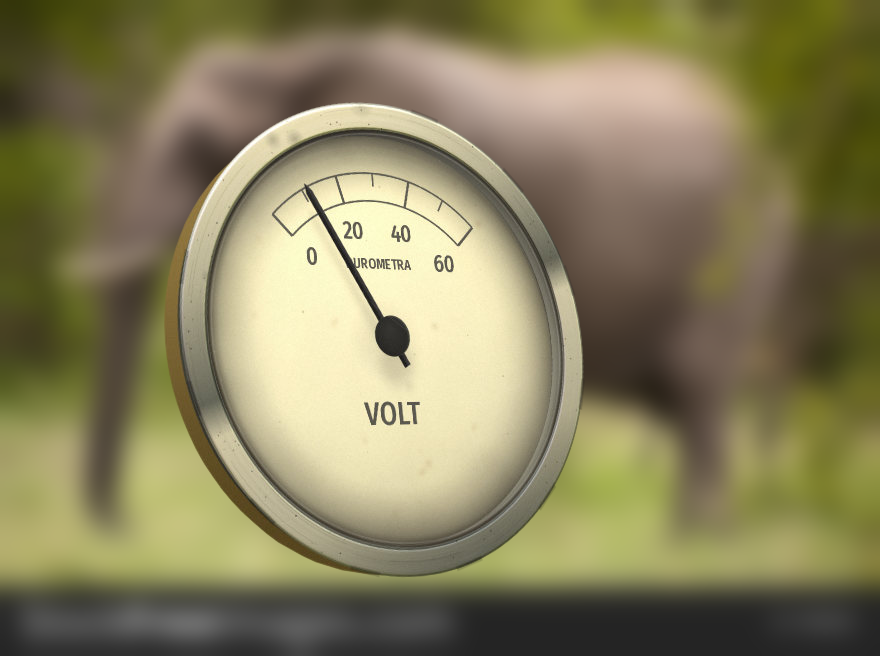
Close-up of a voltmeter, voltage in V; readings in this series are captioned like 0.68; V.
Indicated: 10; V
